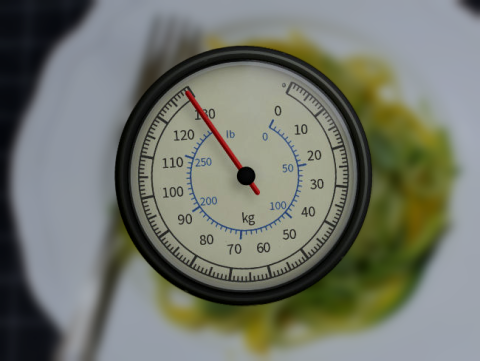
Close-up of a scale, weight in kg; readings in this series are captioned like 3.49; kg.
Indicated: 129; kg
